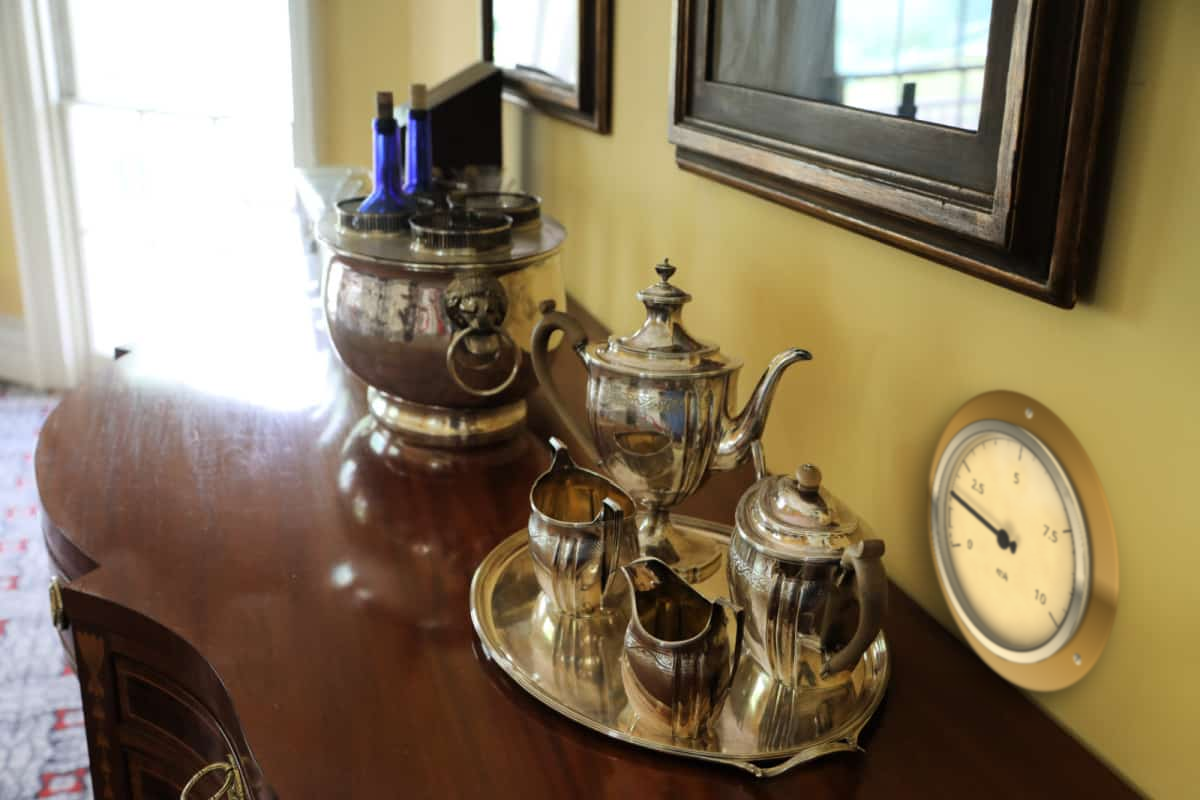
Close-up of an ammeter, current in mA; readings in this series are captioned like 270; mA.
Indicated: 1.5; mA
